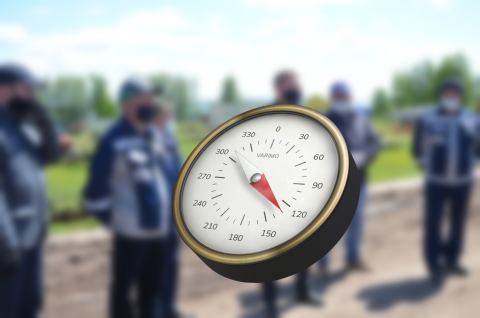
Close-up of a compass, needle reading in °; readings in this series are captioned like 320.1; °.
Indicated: 130; °
